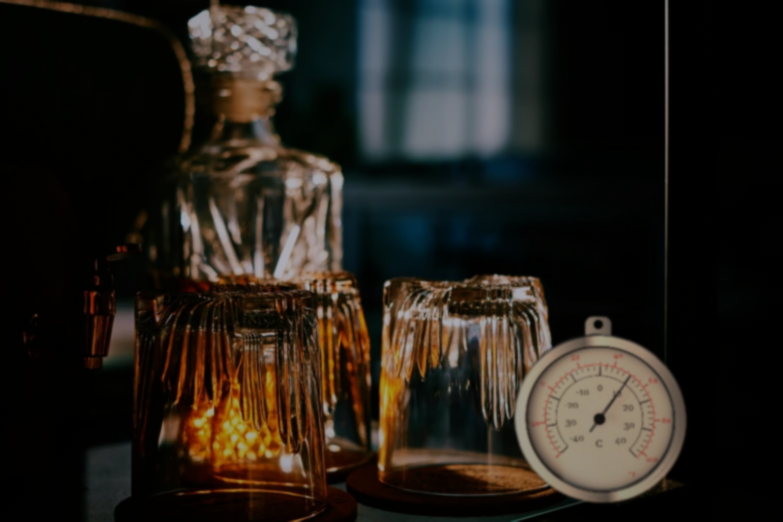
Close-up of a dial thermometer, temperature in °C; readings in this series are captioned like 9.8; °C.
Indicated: 10; °C
